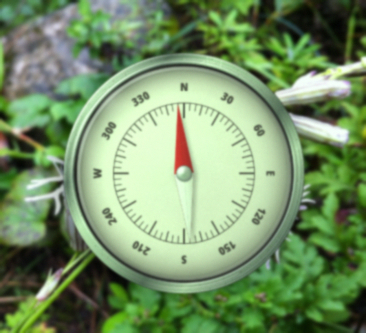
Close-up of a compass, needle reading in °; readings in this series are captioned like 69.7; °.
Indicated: 355; °
